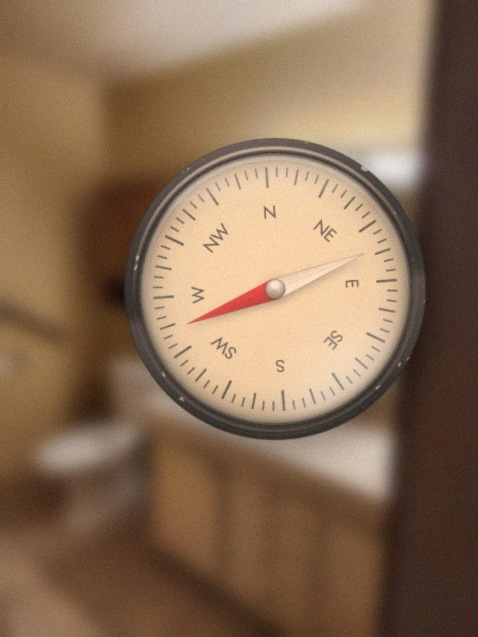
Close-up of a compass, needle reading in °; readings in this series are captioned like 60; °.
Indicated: 252.5; °
